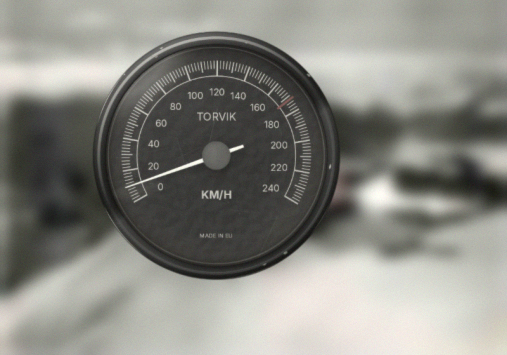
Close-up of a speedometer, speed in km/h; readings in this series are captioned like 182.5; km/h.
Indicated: 10; km/h
